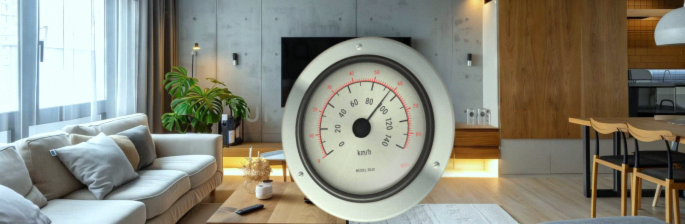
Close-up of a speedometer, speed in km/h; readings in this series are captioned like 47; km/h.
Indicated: 95; km/h
